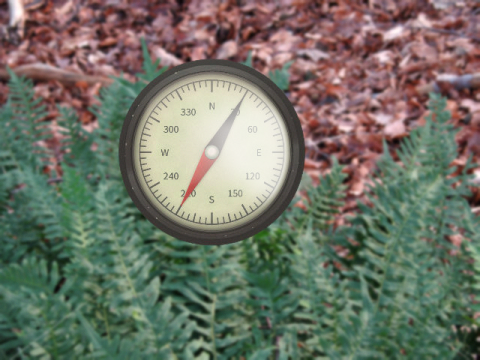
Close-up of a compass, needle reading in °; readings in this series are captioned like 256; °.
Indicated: 210; °
